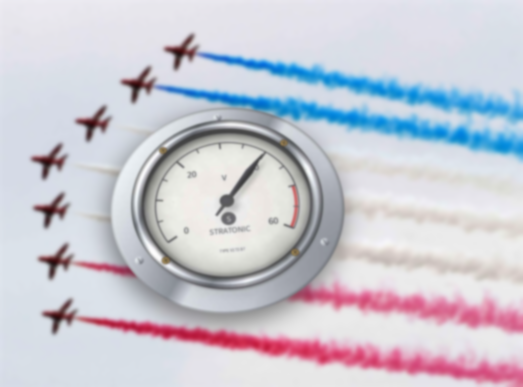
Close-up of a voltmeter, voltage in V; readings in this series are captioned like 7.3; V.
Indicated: 40; V
